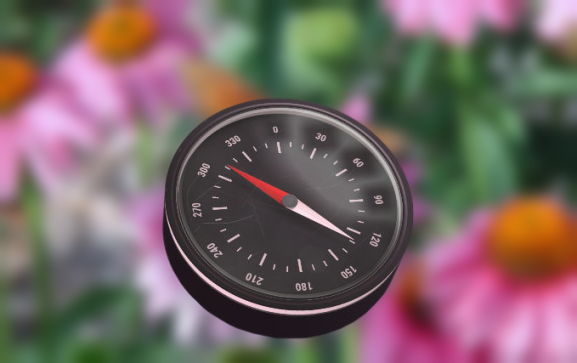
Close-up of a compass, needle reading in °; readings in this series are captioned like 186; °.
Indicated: 310; °
